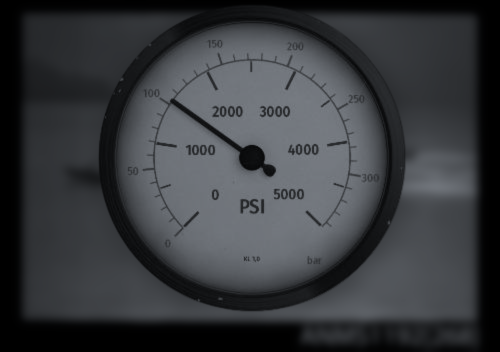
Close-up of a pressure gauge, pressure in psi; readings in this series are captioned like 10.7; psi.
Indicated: 1500; psi
